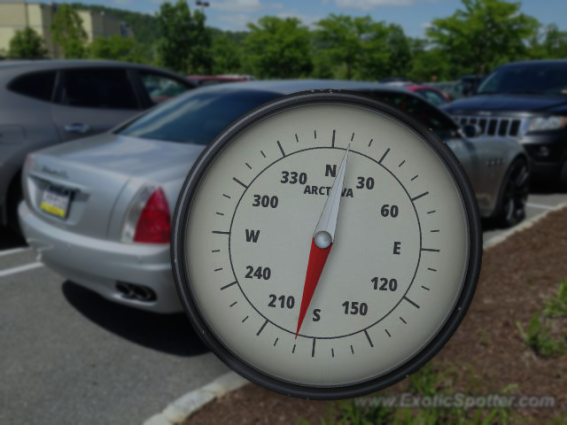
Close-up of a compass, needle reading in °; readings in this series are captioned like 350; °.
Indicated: 190; °
